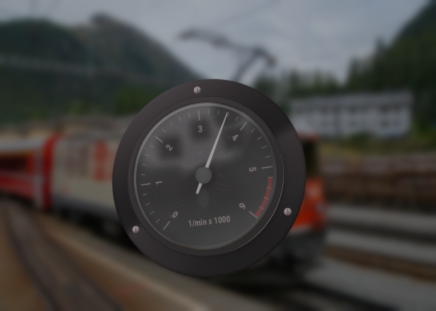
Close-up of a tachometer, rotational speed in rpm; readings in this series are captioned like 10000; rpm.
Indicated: 3600; rpm
